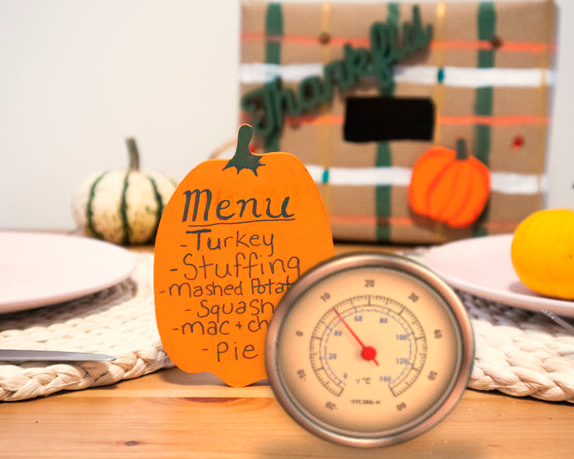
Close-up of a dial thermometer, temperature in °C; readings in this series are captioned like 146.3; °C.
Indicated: 10; °C
